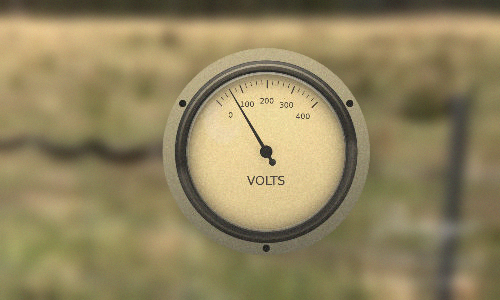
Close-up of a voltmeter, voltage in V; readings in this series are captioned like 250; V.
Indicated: 60; V
